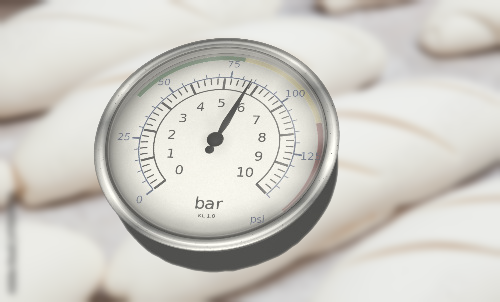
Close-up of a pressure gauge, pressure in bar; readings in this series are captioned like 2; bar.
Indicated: 5.8; bar
